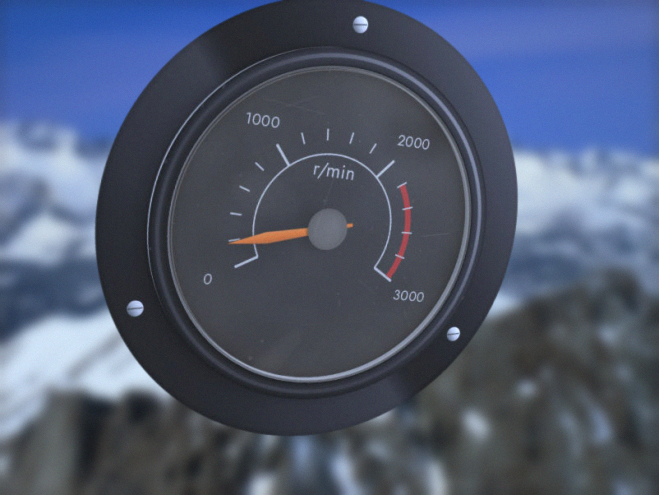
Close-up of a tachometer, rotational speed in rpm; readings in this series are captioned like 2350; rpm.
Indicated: 200; rpm
